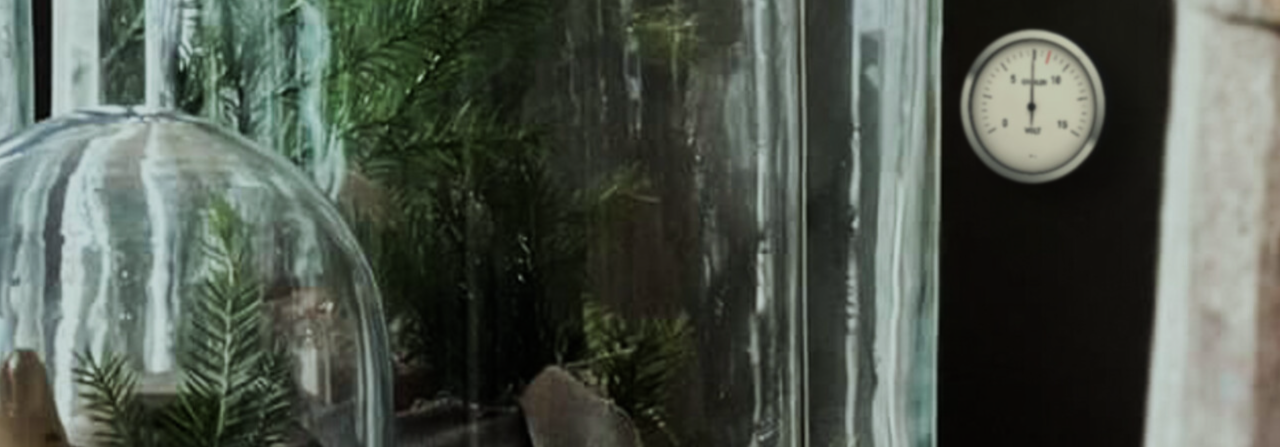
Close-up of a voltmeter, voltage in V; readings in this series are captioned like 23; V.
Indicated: 7.5; V
